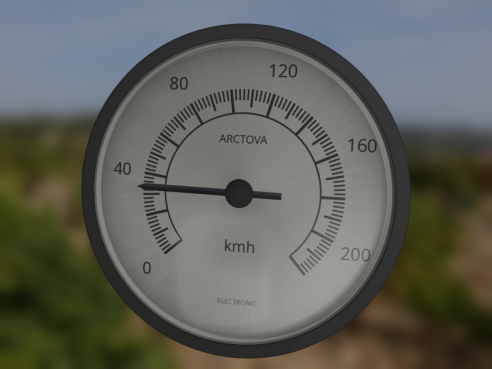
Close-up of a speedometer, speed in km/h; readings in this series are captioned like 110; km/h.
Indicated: 34; km/h
